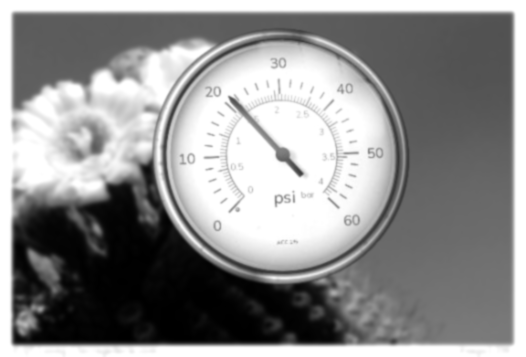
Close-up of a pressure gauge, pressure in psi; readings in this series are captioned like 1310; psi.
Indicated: 21; psi
